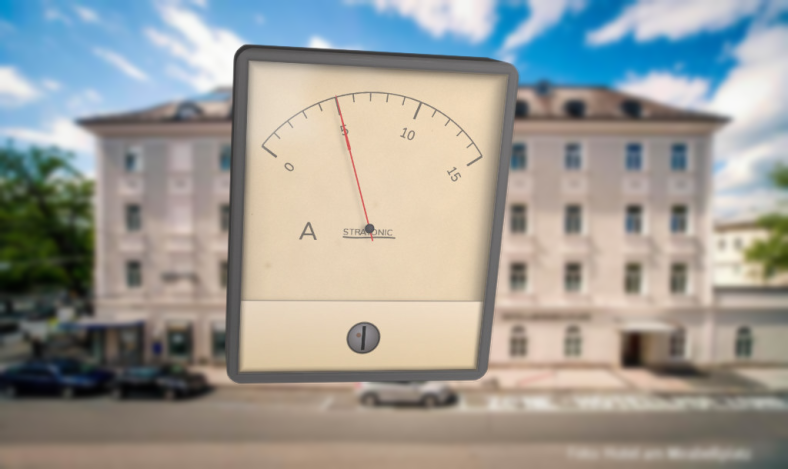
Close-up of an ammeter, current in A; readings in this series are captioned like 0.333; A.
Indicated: 5; A
